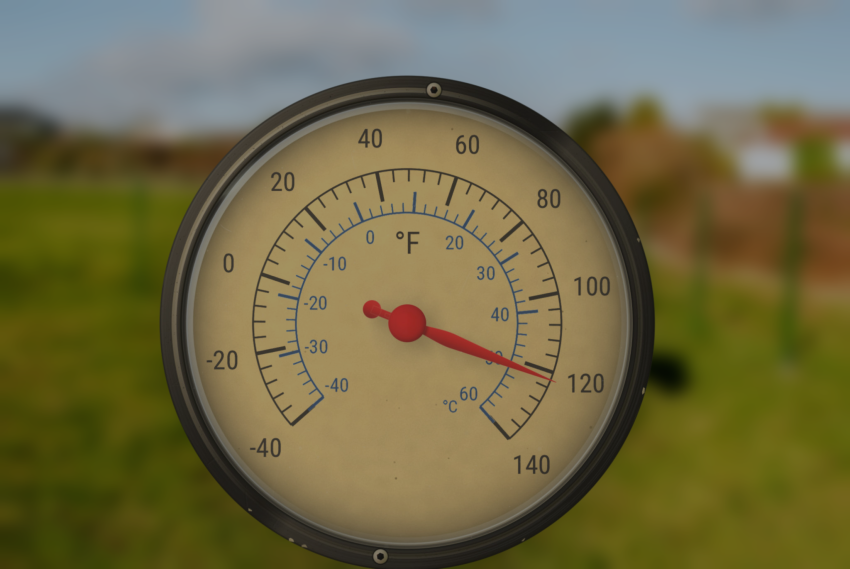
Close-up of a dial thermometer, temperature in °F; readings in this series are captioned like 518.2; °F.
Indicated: 122; °F
